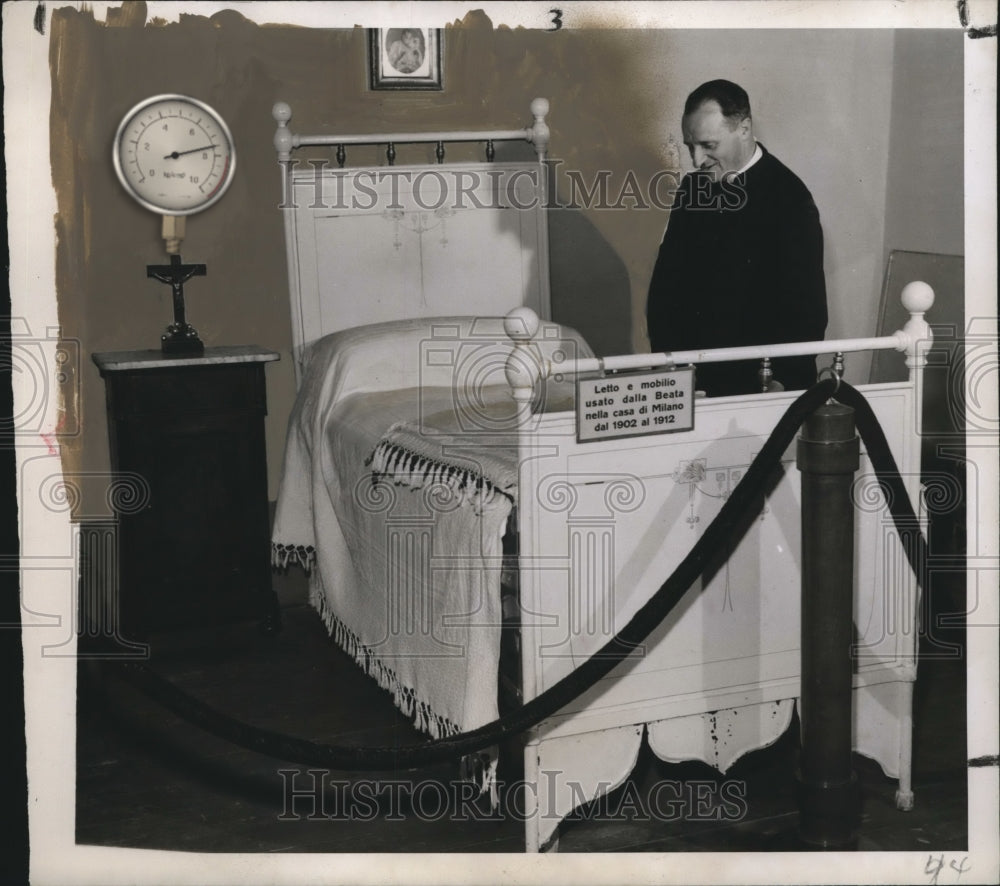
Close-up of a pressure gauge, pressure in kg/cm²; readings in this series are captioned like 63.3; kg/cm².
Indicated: 7.5; kg/cm²
